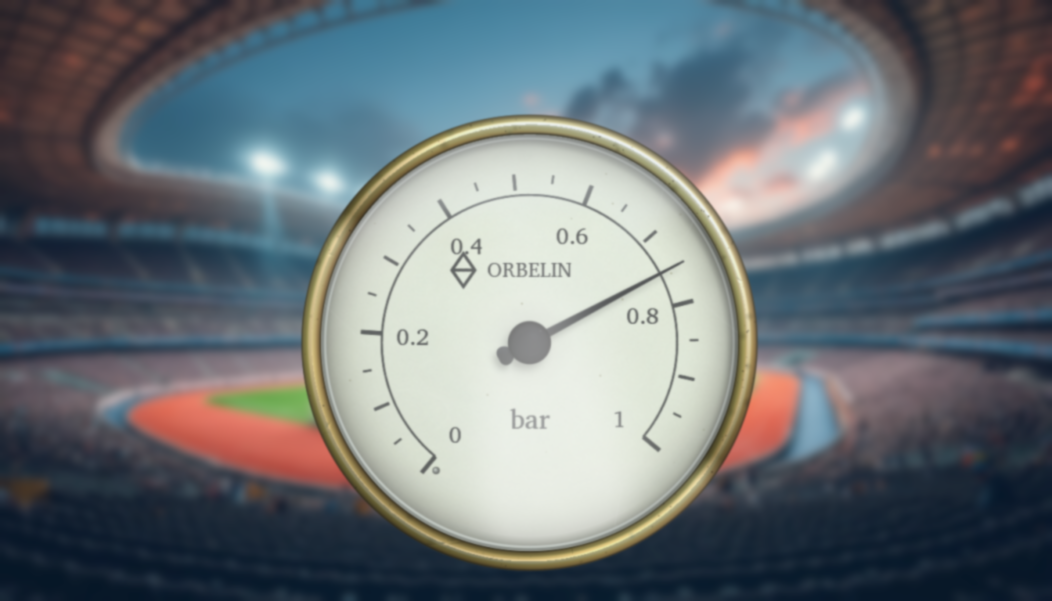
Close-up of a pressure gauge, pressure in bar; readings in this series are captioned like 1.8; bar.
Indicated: 0.75; bar
